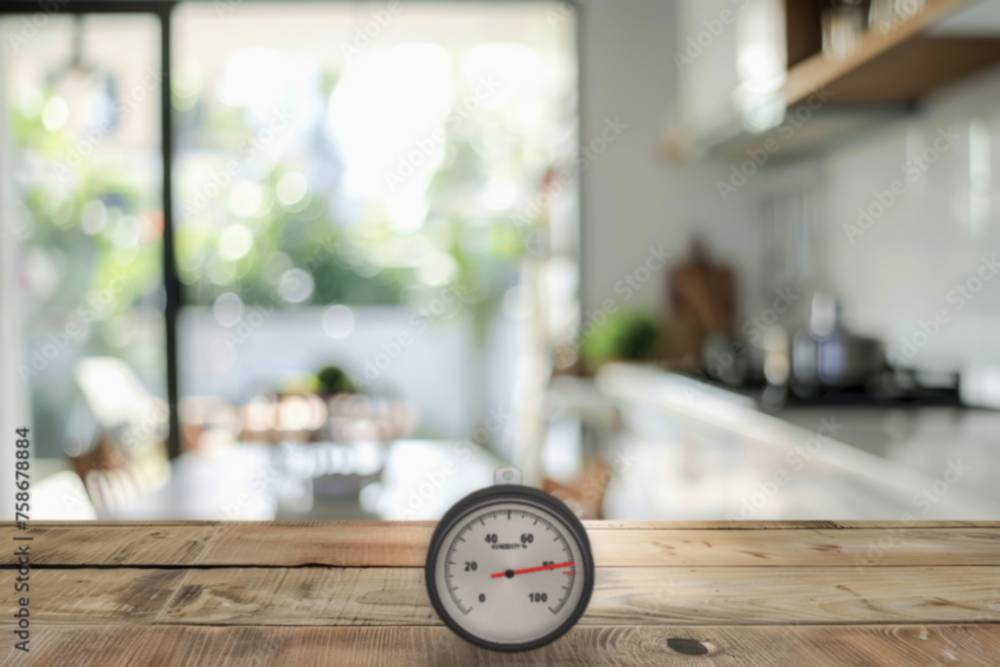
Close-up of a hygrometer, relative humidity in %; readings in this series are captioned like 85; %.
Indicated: 80; %
